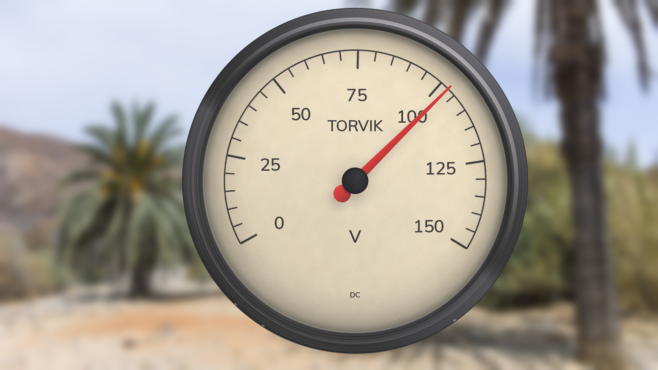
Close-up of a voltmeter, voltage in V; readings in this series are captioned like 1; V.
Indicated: 102.5; V
